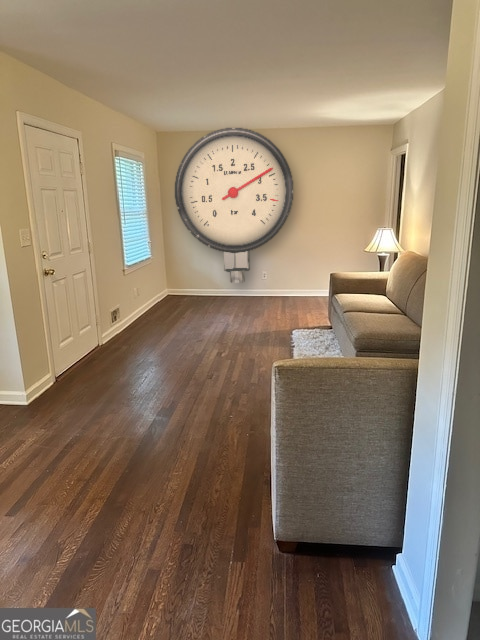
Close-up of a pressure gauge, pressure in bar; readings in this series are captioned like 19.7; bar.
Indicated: 2.9; bar
